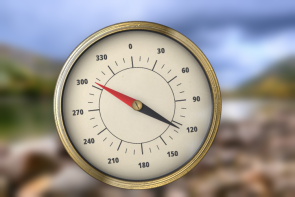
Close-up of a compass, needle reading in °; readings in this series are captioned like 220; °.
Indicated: 305; °
